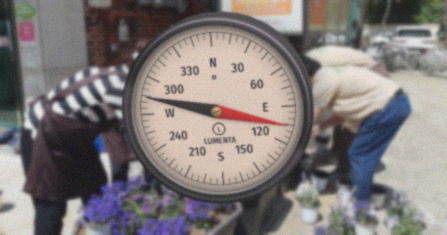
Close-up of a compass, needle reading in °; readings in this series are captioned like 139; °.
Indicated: 105; °
